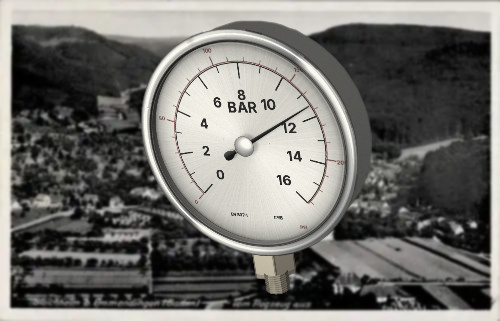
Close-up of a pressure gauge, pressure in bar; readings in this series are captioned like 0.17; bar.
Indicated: 11.5; bar
